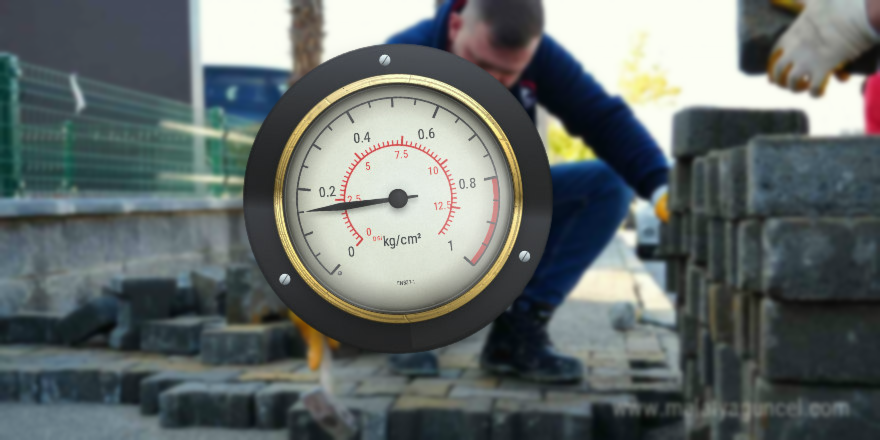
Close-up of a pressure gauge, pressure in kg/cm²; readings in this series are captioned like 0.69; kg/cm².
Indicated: 0.15; kg/cm²
